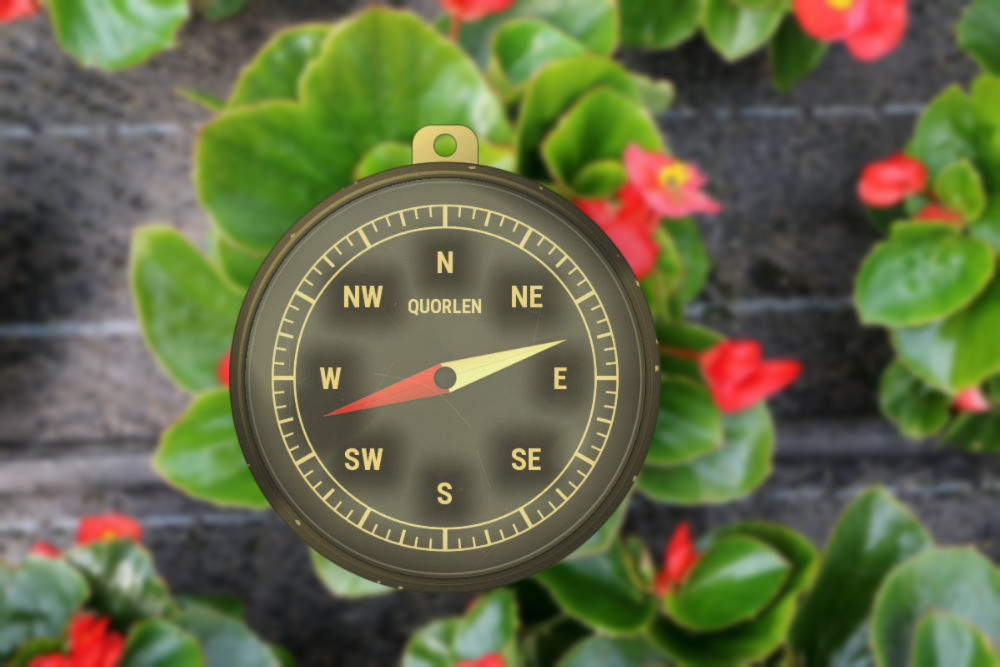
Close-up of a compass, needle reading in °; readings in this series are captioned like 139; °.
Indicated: 252.5; °
